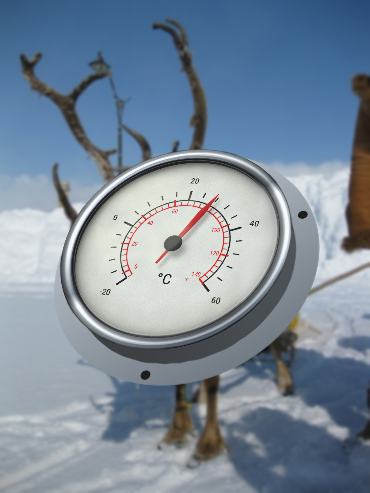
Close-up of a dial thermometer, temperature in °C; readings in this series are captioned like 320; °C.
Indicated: 28; °C
